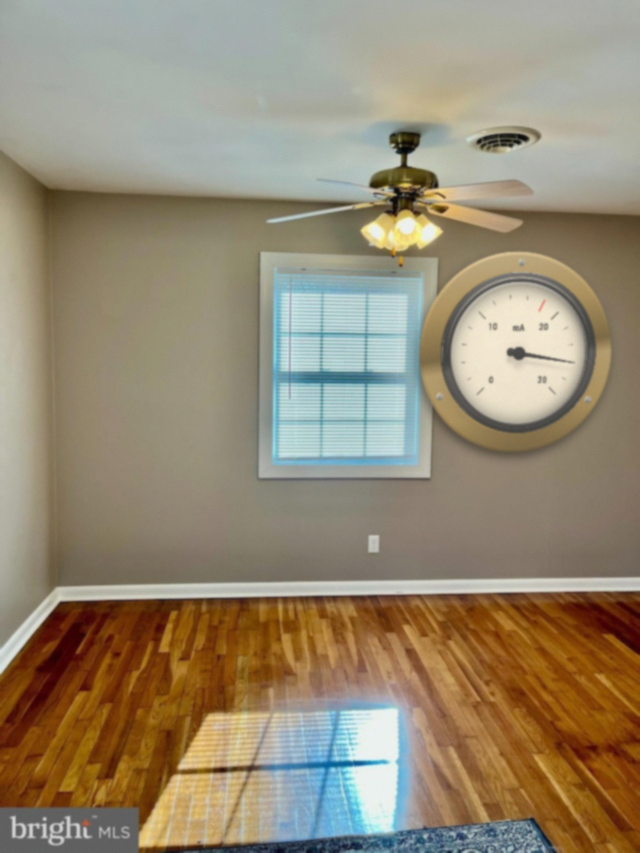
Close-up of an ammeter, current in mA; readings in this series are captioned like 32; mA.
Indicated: 26; mA
